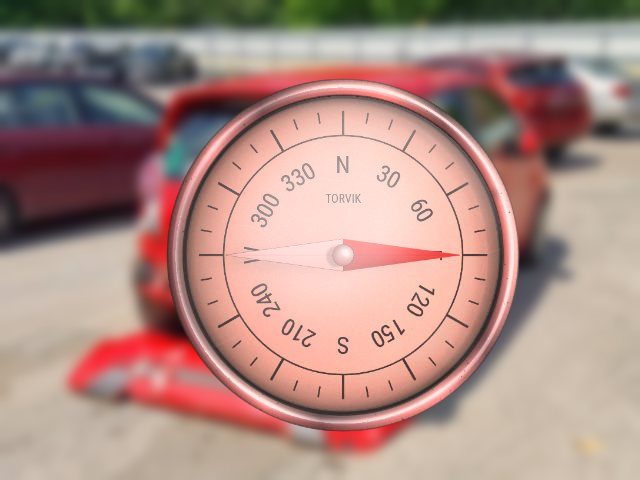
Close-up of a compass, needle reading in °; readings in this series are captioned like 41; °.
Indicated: 90; °
